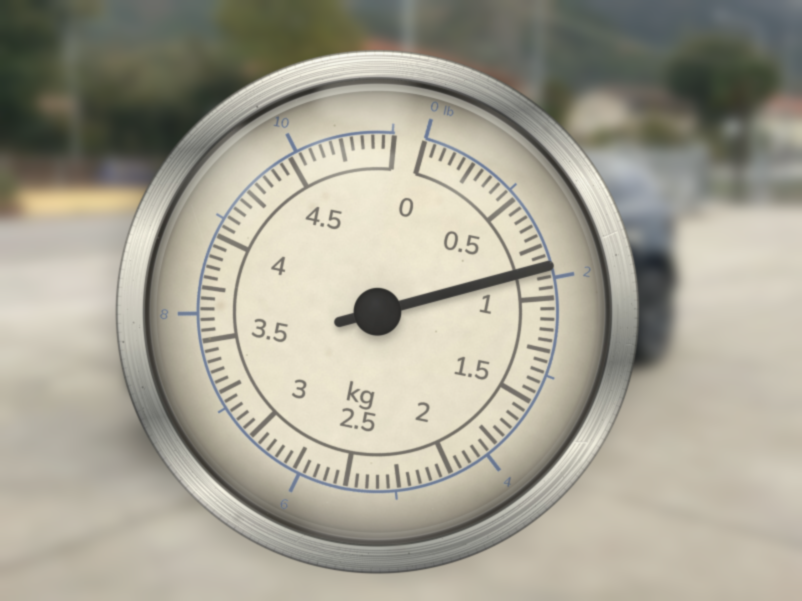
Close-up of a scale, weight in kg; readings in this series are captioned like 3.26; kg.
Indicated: 0.85; kg
